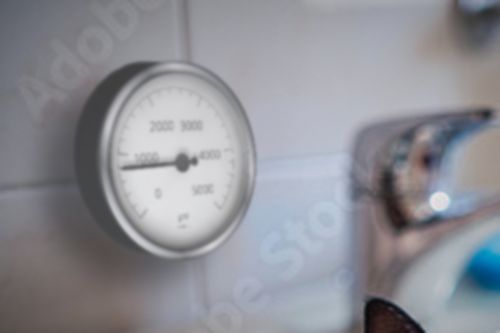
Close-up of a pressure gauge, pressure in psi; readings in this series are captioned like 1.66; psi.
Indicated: 800; psi
